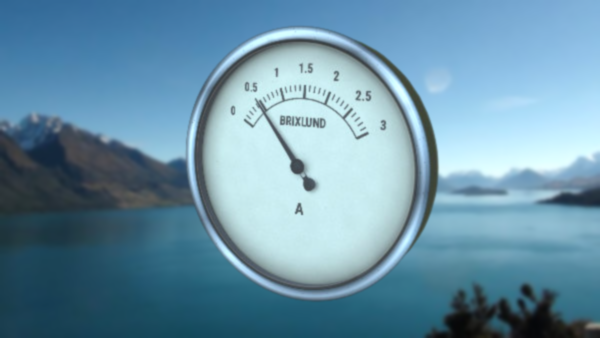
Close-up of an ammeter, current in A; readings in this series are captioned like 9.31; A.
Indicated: 0.5; A
